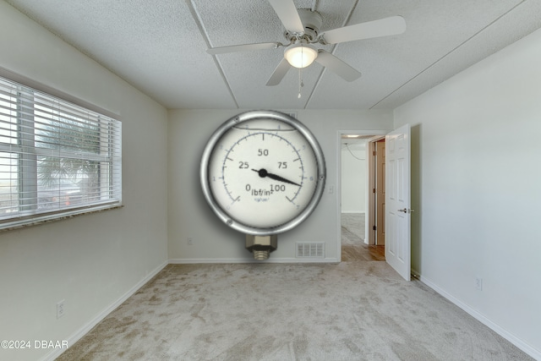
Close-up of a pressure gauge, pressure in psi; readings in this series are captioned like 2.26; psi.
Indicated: 90; psi
